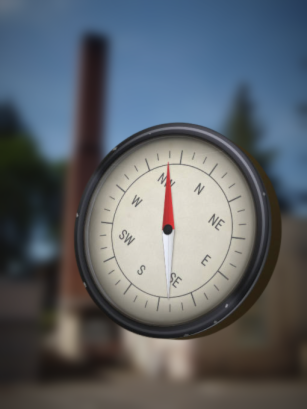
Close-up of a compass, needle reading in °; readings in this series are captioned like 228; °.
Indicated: 320; °
